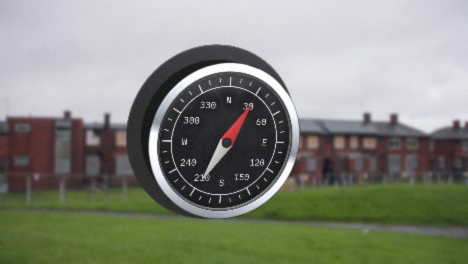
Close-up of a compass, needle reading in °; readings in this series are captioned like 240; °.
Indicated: 30; °
